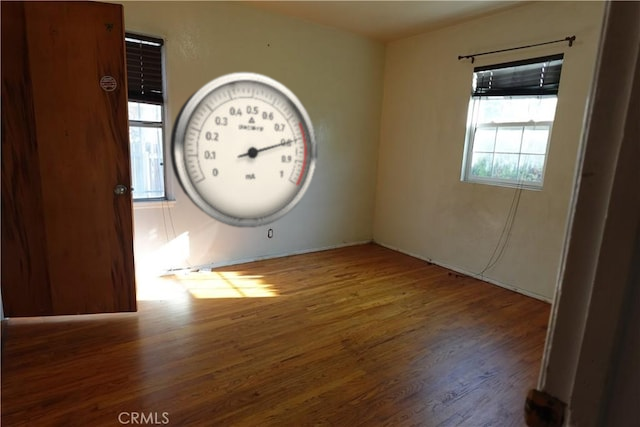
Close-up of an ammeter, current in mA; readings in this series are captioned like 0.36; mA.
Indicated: 0.8; mA
